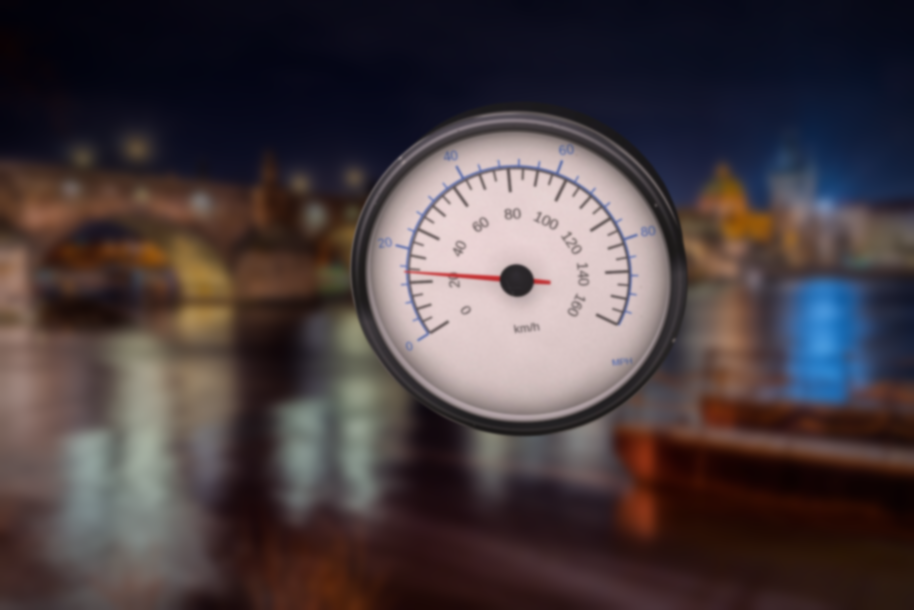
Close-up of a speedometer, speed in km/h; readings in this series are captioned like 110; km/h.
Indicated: 25; km/h
